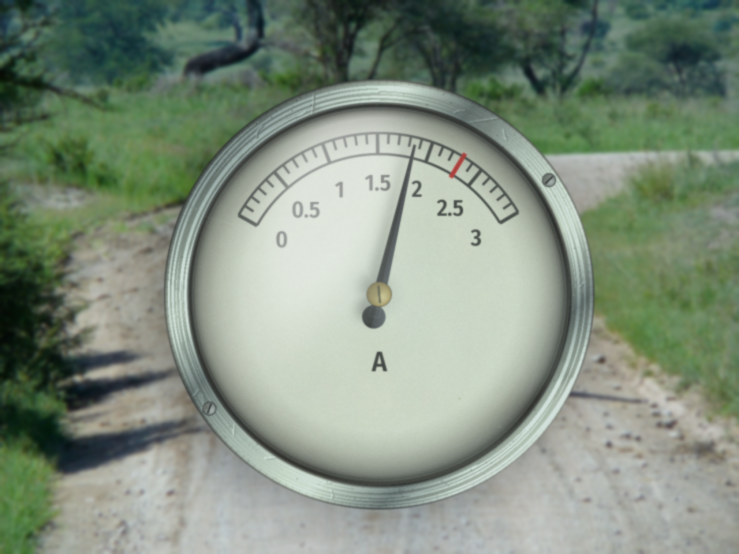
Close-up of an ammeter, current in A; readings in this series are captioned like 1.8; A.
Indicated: 1.85; A
